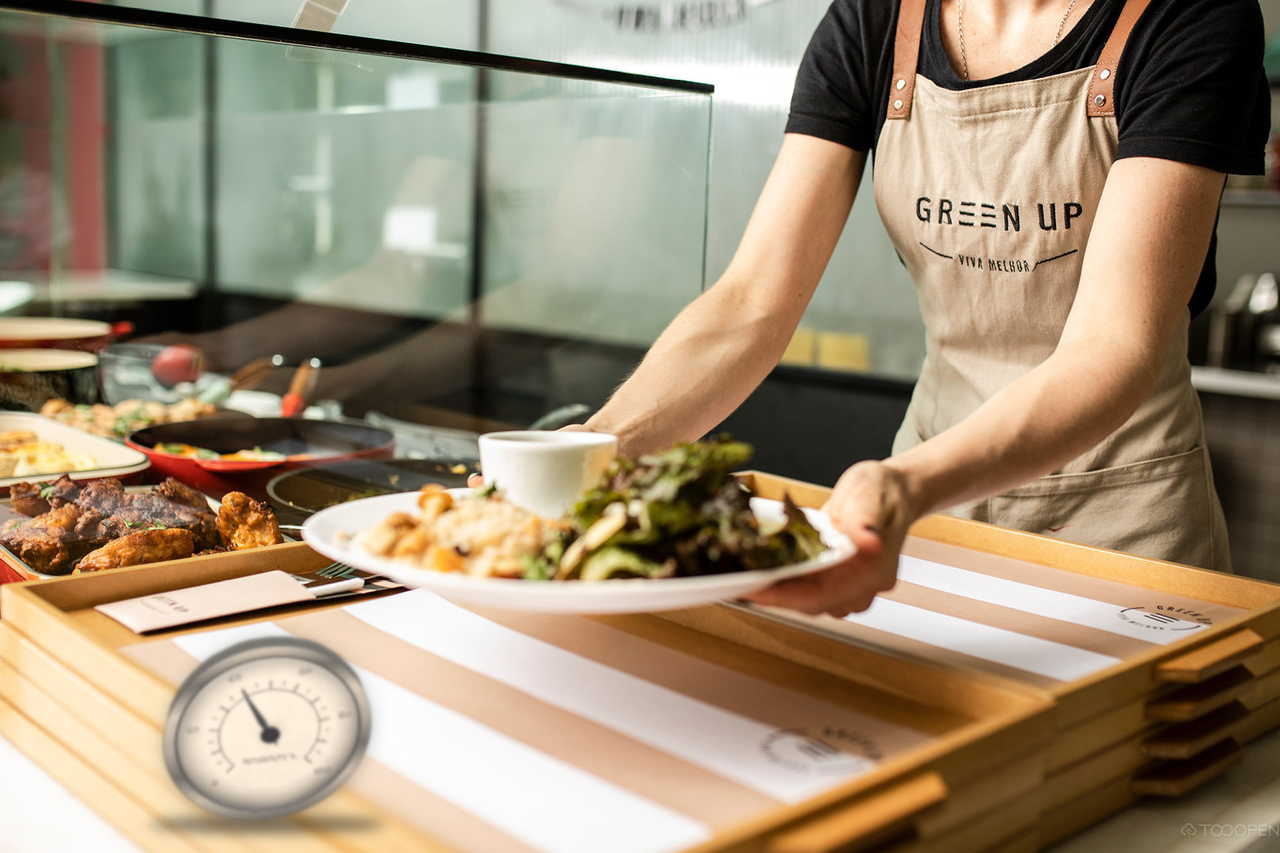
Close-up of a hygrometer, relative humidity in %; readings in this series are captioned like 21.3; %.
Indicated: 40; %
